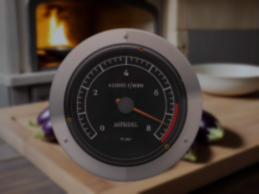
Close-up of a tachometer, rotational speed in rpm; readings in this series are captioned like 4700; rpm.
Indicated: 7400; rpm
